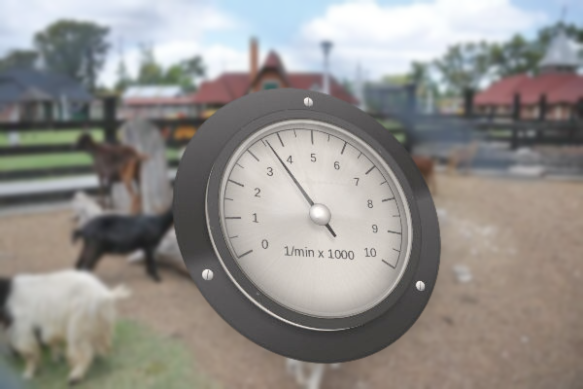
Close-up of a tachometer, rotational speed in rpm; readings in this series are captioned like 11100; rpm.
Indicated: 3500; rpm
